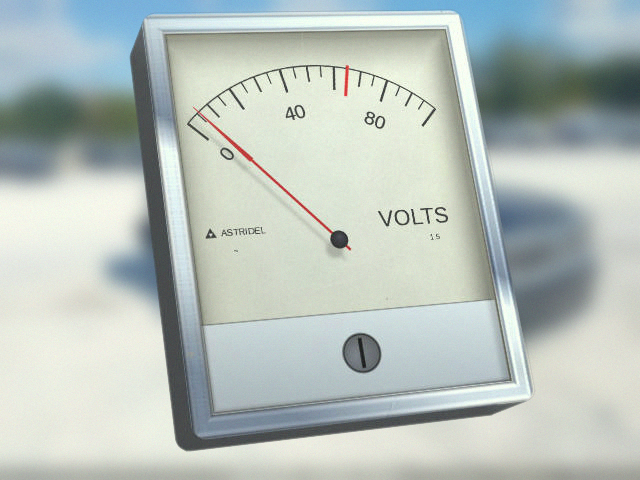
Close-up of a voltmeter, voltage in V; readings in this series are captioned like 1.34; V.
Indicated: 5; V
